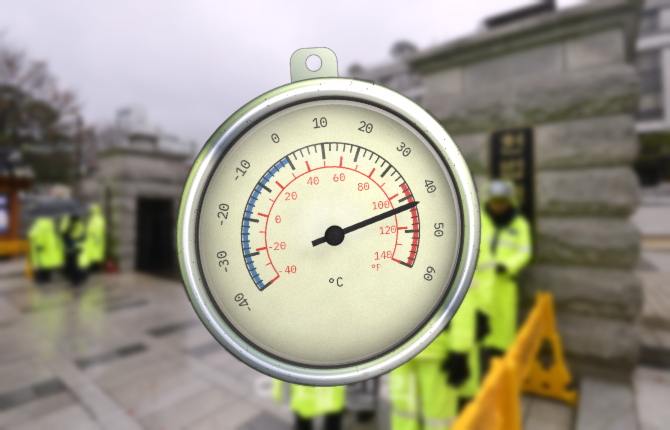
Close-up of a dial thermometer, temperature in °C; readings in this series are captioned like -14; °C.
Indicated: 42; °C
